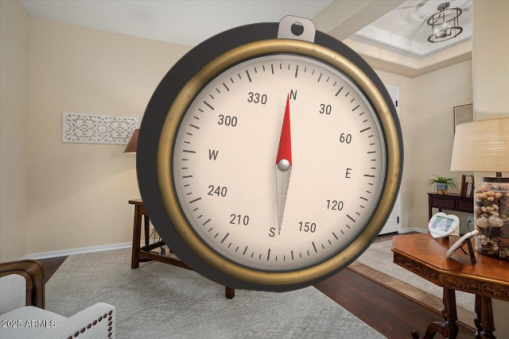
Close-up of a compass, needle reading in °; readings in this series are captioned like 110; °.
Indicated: 355; °
